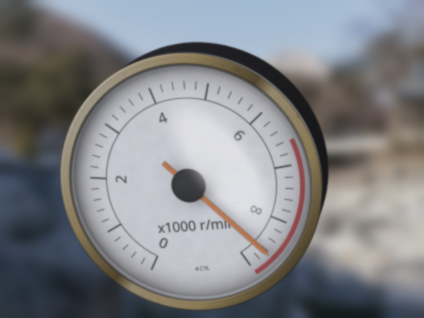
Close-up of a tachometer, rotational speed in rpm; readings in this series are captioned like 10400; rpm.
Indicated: 8600; rpm
